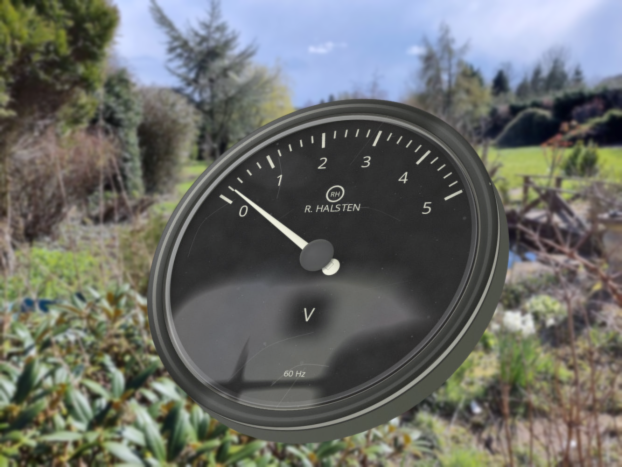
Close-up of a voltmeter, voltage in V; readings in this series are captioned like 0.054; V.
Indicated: 0.2; V
